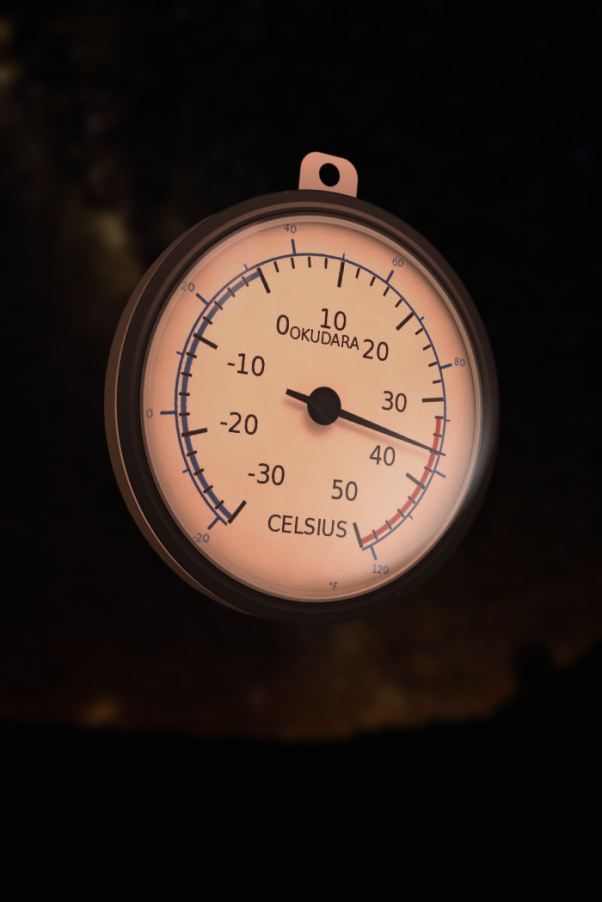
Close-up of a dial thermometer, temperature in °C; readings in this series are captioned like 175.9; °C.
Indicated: 36; °C
